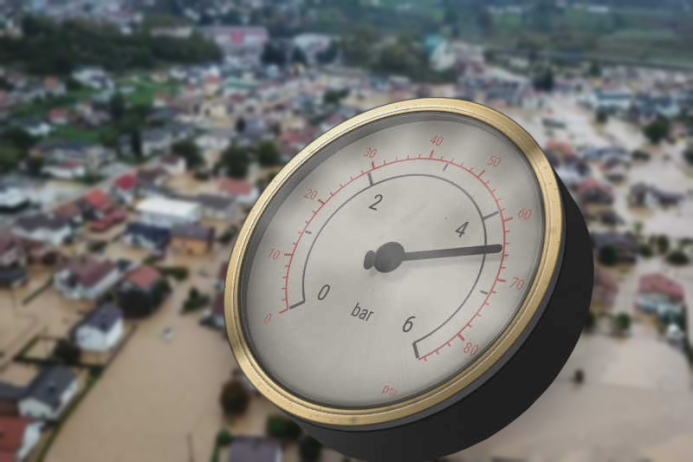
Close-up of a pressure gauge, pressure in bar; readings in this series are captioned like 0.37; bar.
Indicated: 4.5; bar
